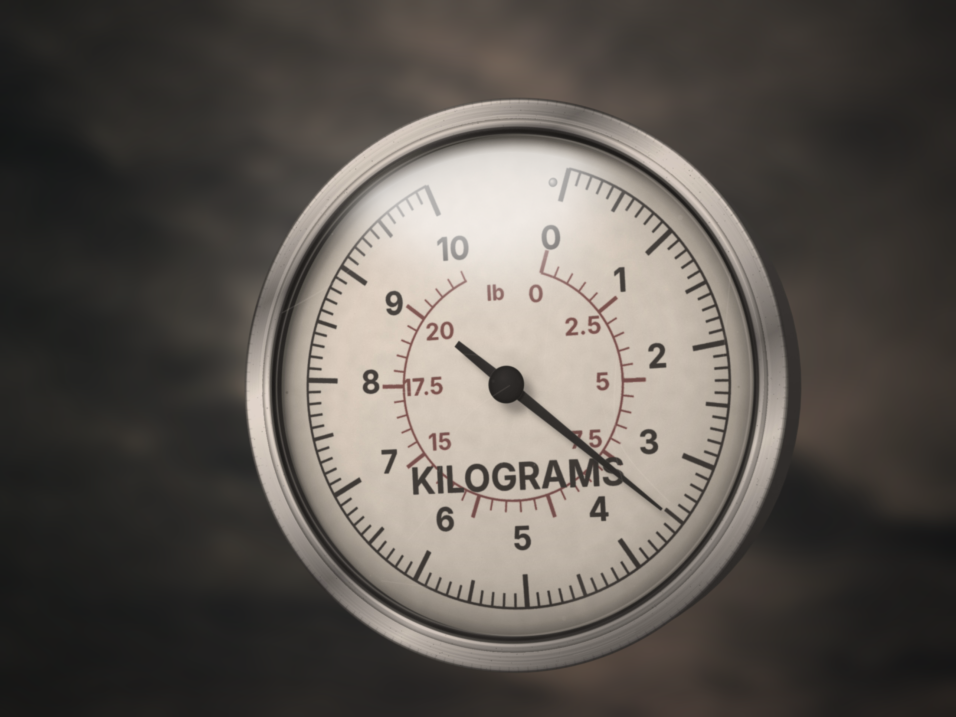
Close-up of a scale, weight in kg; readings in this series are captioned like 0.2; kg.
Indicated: 3.5; kg
